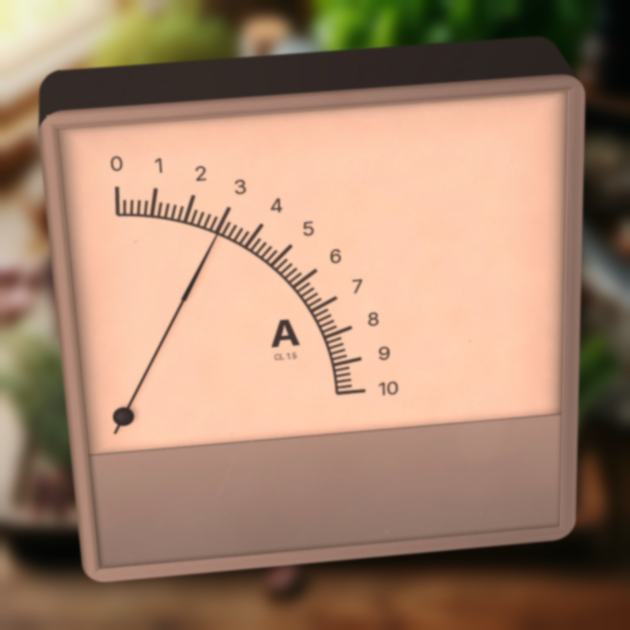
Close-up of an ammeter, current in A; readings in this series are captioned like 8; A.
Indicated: 3; A
